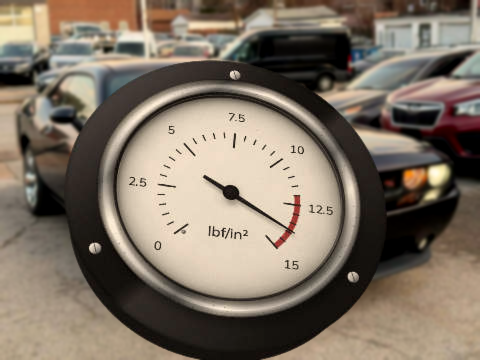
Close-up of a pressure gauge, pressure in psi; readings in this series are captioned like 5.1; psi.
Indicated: 14; psi
